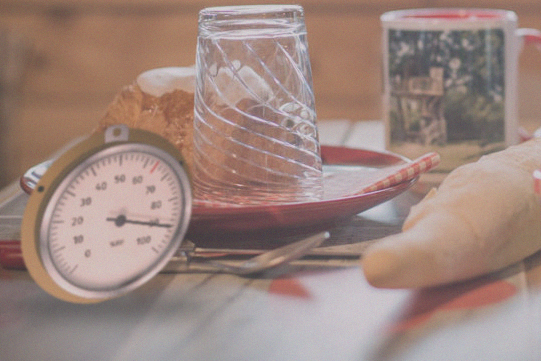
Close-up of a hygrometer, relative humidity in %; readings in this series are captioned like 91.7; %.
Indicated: 90; %
